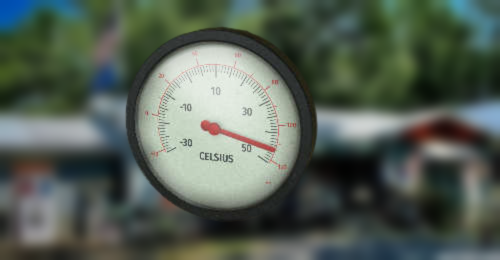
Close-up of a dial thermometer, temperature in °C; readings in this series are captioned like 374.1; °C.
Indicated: 45; °C
